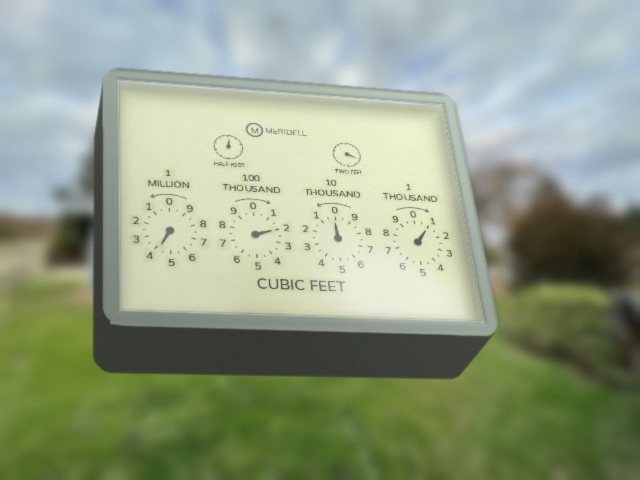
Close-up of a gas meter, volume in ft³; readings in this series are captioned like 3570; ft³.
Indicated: 420100; ft³
